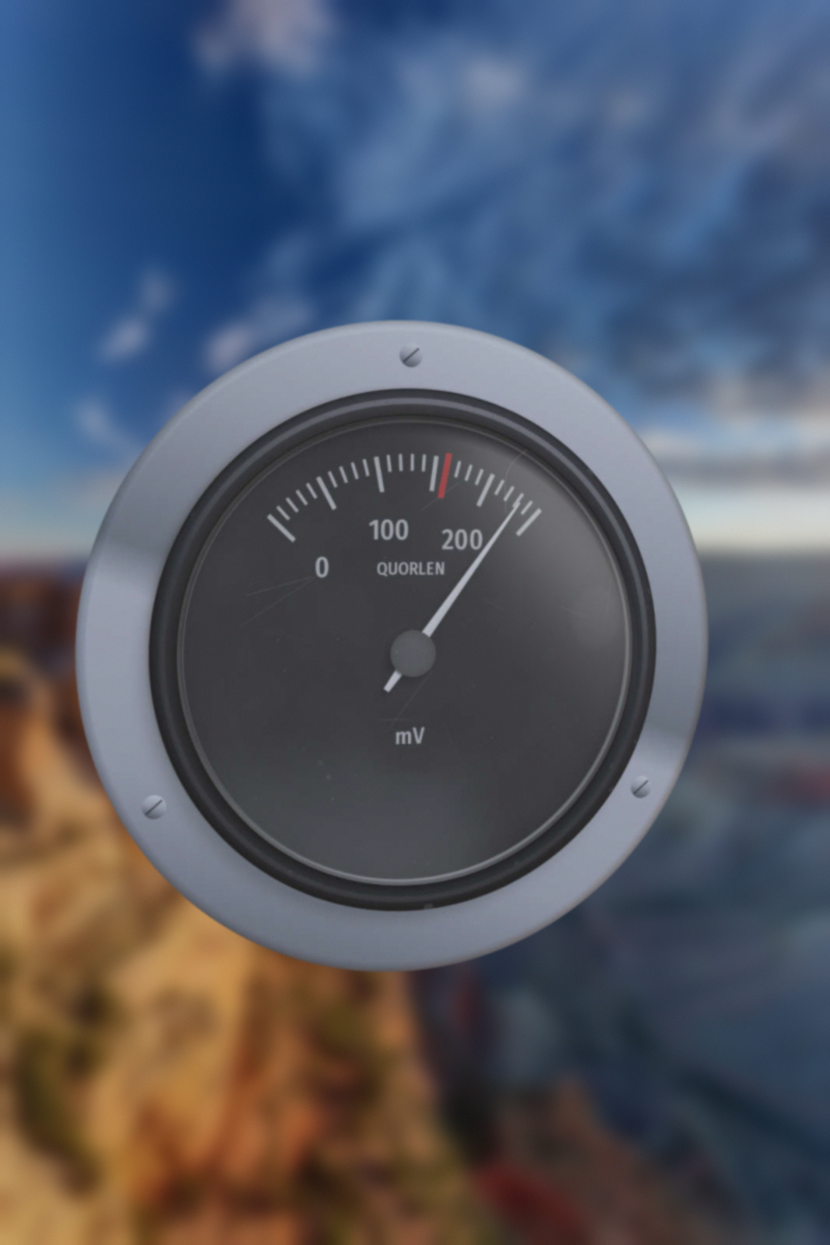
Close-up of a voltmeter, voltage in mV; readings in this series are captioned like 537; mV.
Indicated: 230; mV
